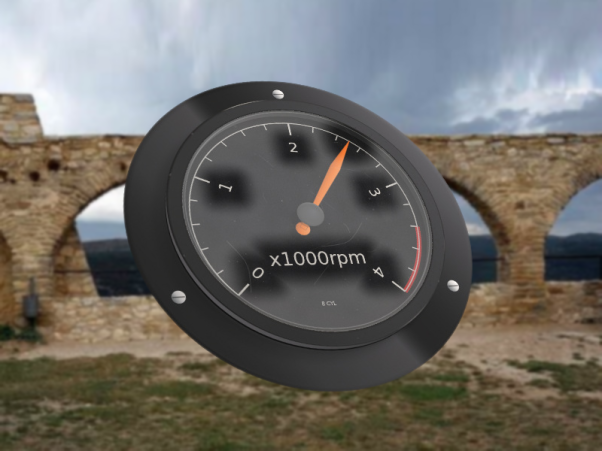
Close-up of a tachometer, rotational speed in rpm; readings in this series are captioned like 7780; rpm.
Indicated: 2500; rpm
